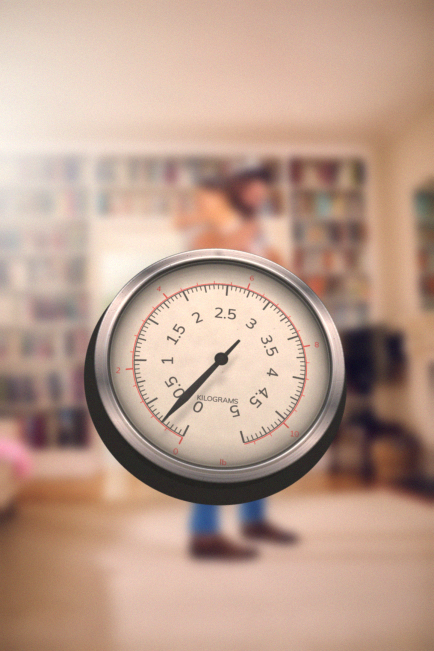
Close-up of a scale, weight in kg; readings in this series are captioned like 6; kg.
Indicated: 0.25; kg
